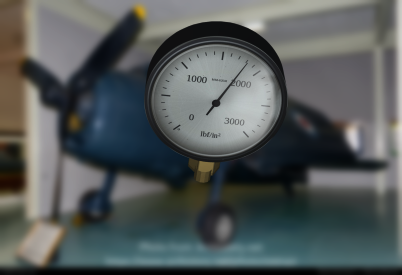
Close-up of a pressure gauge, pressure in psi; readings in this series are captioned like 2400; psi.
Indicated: 1800; psi
